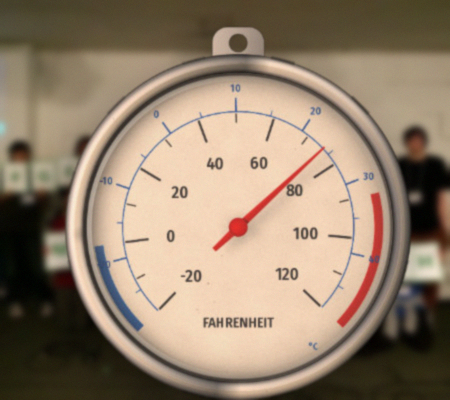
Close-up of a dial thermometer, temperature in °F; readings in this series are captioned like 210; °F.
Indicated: 75; °F
